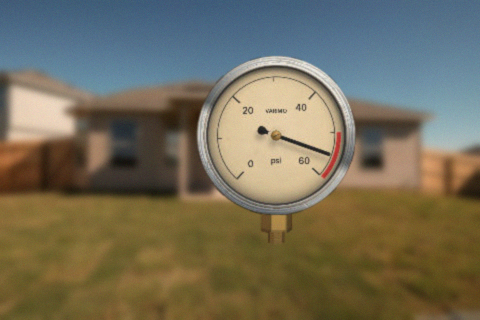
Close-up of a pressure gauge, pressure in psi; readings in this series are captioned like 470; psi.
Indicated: 55; psi
